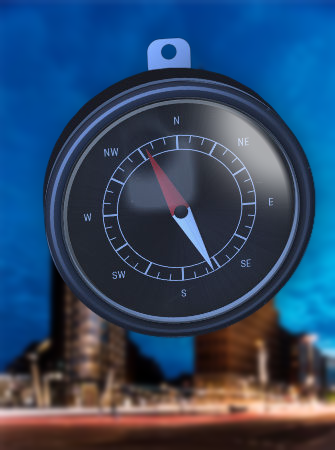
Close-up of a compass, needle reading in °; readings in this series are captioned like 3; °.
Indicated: 335; °
